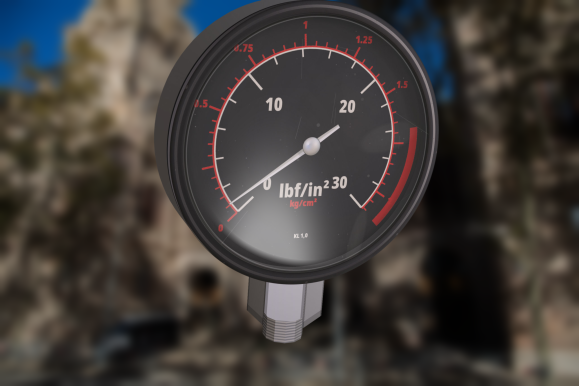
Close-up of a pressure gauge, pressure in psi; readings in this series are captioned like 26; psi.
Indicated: 1; psi
